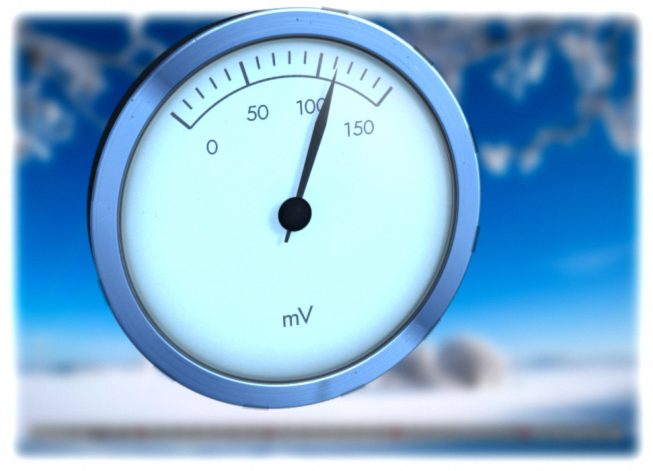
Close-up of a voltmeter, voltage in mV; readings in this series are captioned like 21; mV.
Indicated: 110; mV
